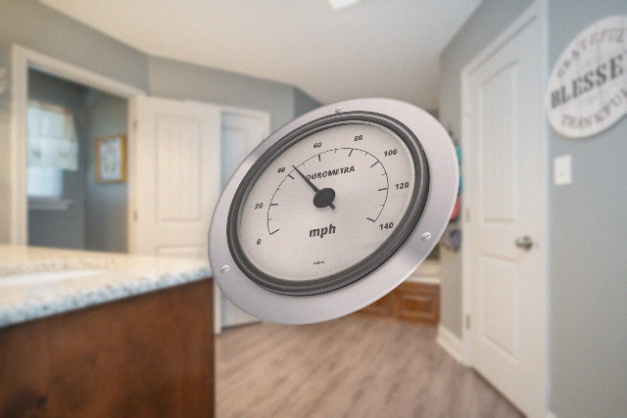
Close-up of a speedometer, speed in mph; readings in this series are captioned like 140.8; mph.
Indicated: 45; mph
